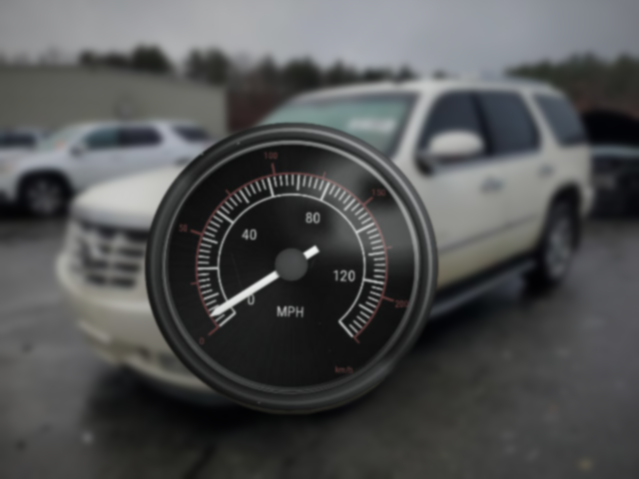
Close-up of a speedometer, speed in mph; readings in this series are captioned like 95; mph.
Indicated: 4; mph
